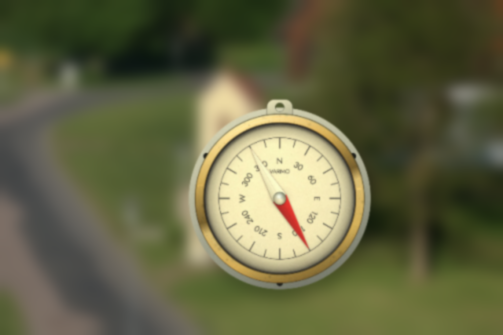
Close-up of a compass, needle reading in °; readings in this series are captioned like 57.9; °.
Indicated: 150; °
